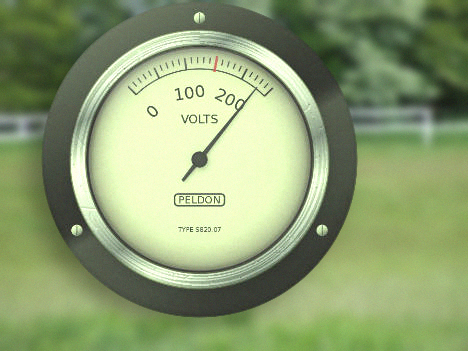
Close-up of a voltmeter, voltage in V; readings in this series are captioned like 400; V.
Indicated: 230; V
